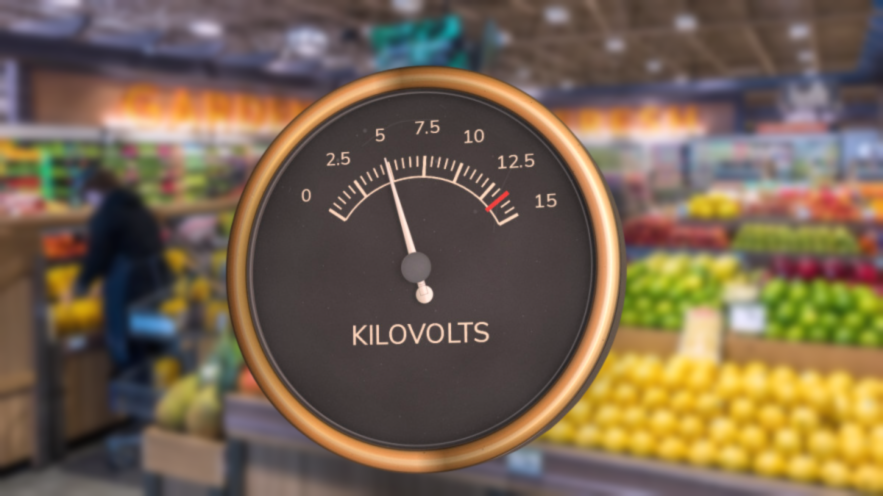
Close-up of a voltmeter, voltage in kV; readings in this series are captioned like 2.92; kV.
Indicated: 5; kV
